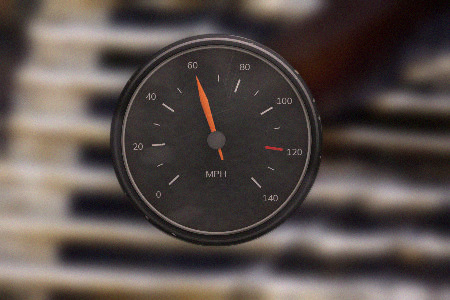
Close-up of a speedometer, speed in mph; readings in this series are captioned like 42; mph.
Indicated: 60; mph
